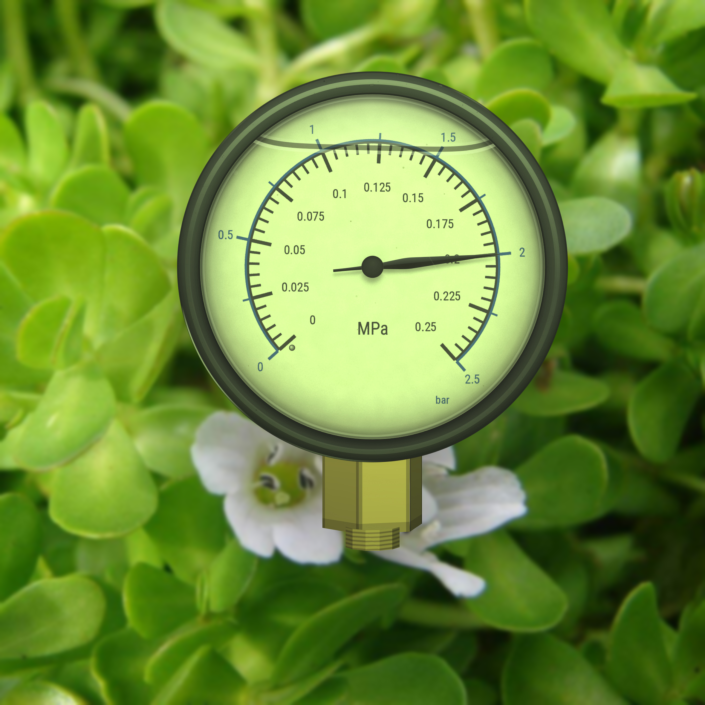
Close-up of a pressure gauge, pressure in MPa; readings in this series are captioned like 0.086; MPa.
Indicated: 0.2; MPa
